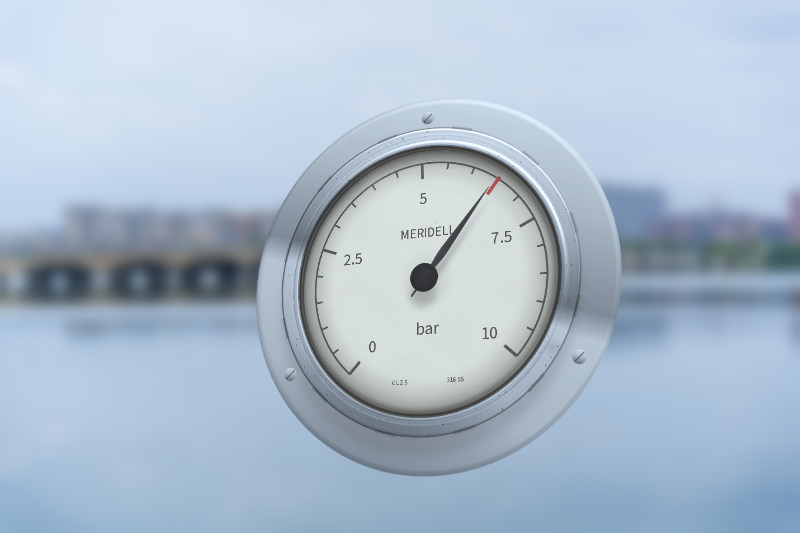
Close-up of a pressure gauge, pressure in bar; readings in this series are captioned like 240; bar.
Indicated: 6.5; bar
